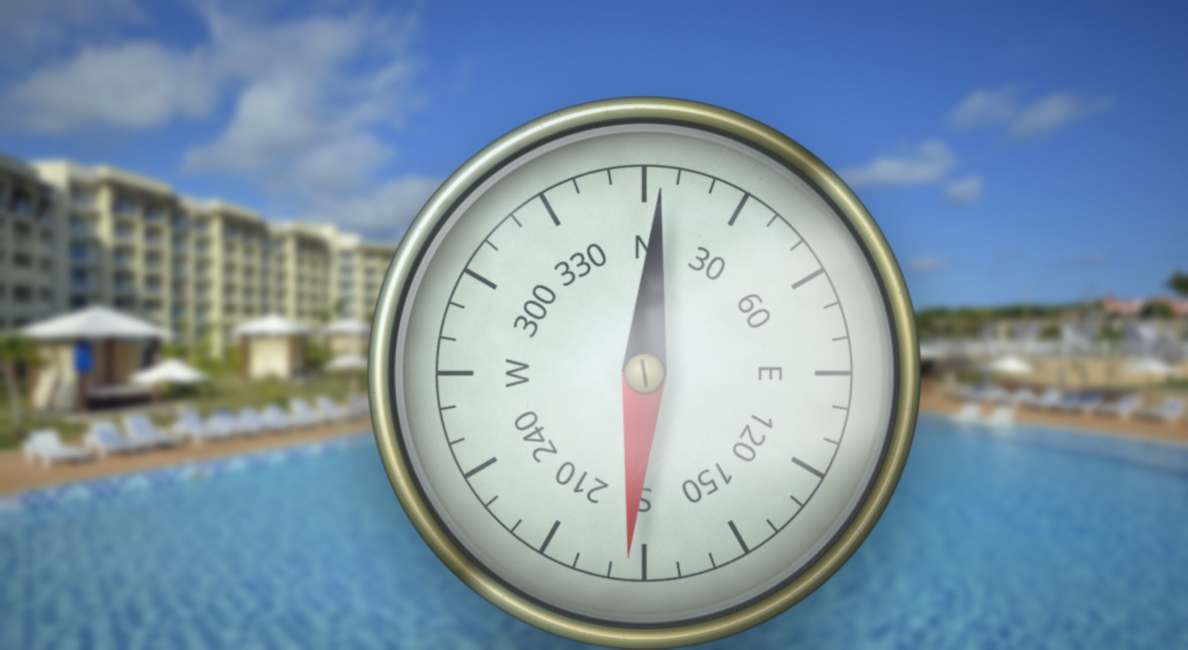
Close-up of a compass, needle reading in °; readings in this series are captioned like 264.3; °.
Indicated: 185; °
